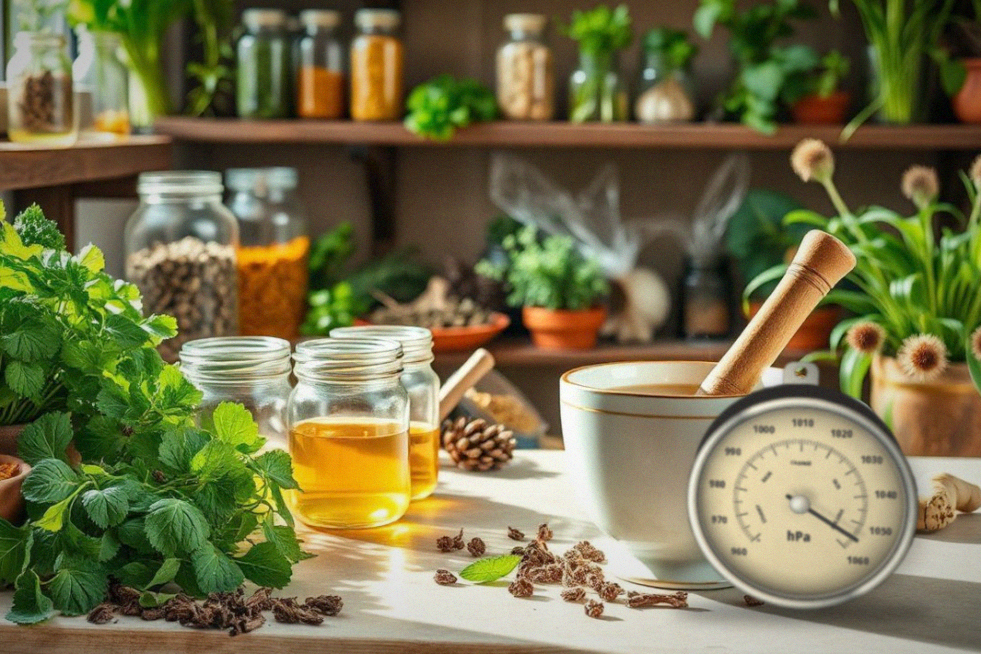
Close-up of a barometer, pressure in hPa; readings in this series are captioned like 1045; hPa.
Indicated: 1055; hPa
